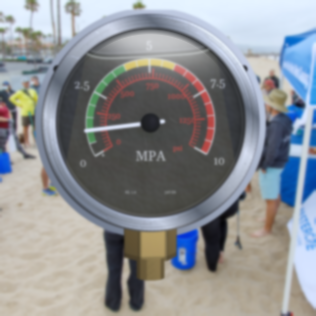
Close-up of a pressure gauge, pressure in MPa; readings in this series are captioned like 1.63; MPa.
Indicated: 1; MPa
